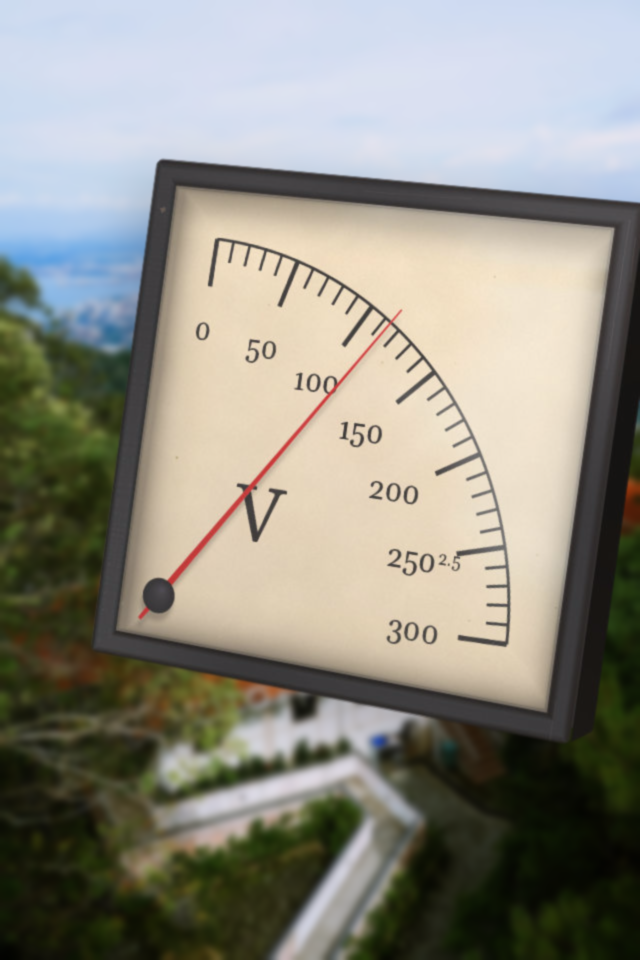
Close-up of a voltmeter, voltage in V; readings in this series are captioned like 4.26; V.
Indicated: 115; V
